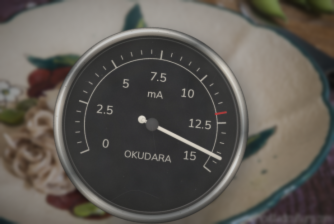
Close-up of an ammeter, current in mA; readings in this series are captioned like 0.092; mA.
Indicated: 14.25; mA
